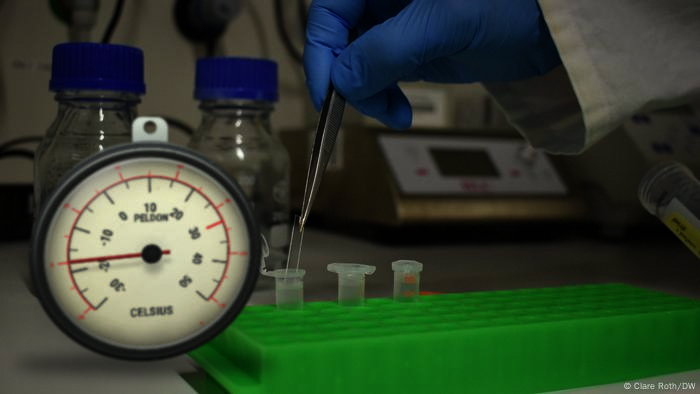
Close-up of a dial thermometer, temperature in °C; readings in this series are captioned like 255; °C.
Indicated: -17.5; °C
